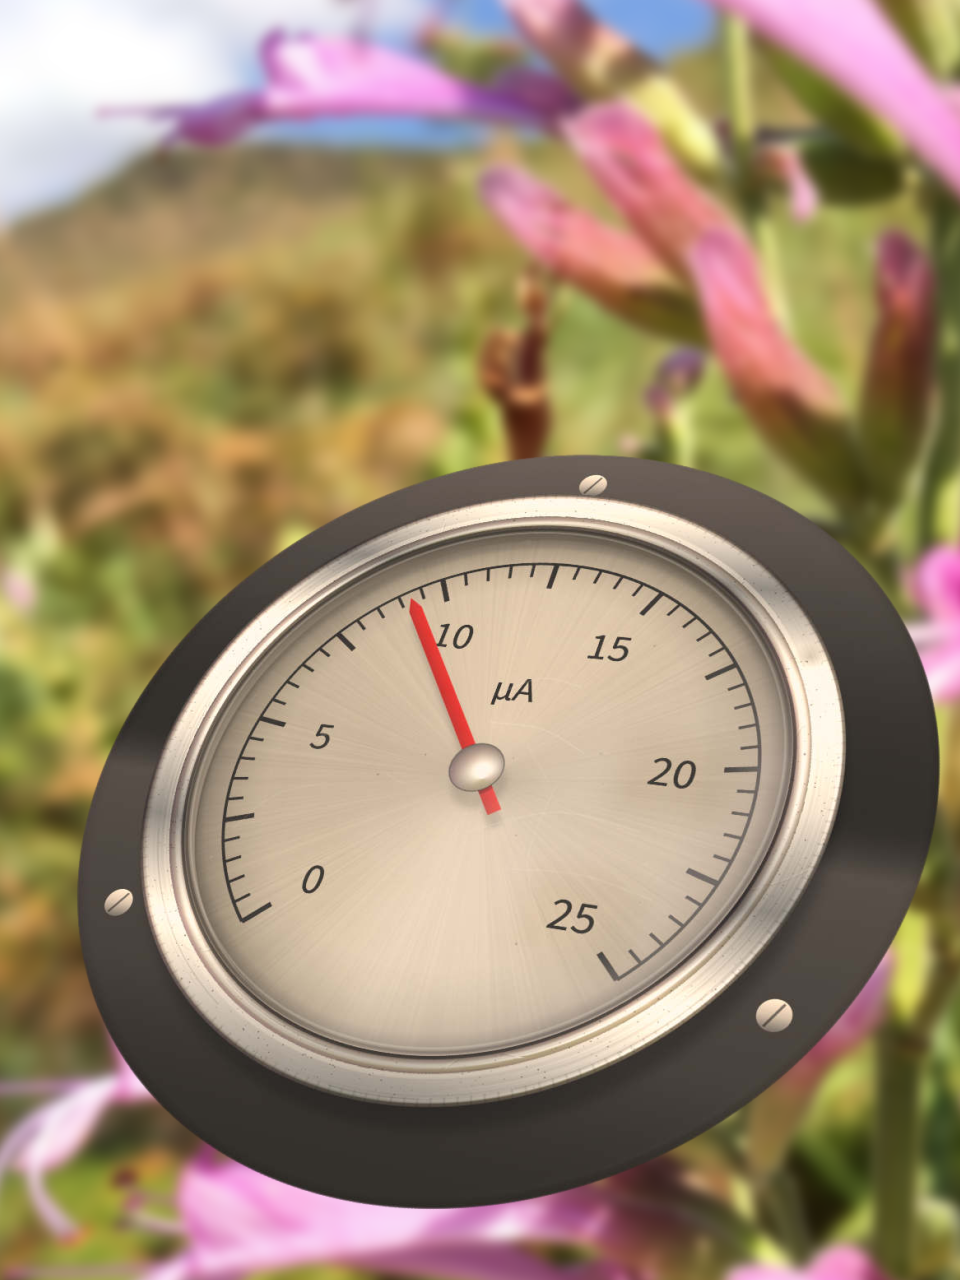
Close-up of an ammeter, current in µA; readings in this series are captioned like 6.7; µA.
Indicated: 9.25; µA
